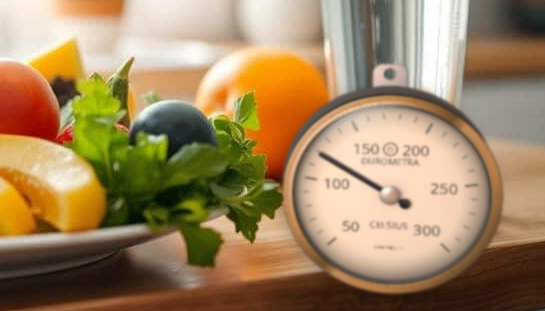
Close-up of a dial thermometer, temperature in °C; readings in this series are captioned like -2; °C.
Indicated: 120; °C
